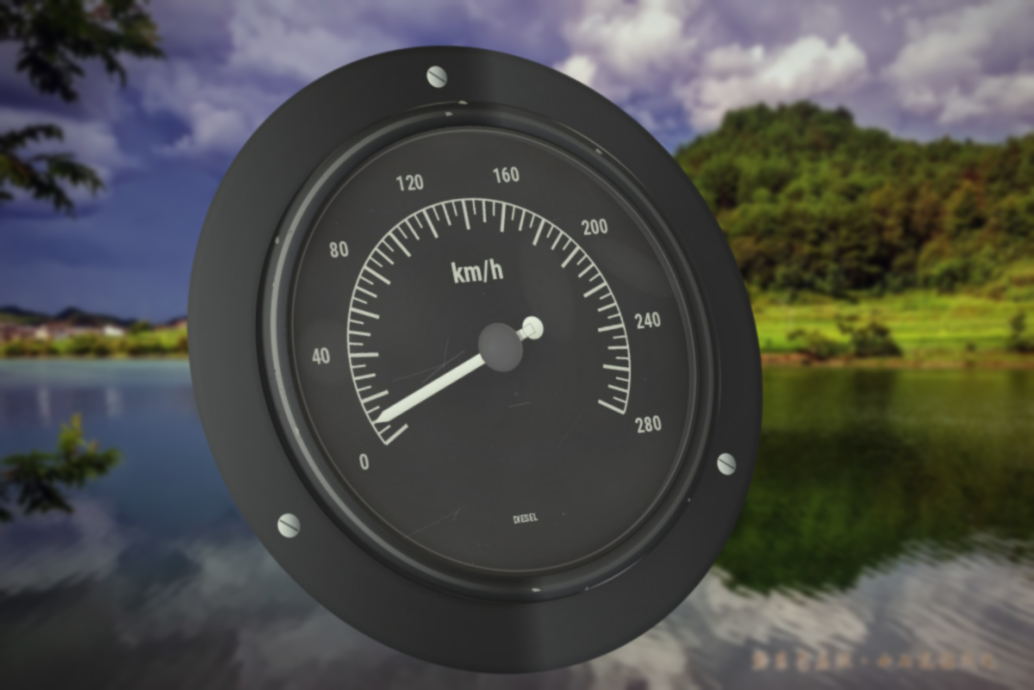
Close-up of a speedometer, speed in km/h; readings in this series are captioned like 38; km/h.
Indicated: 10; km/h
